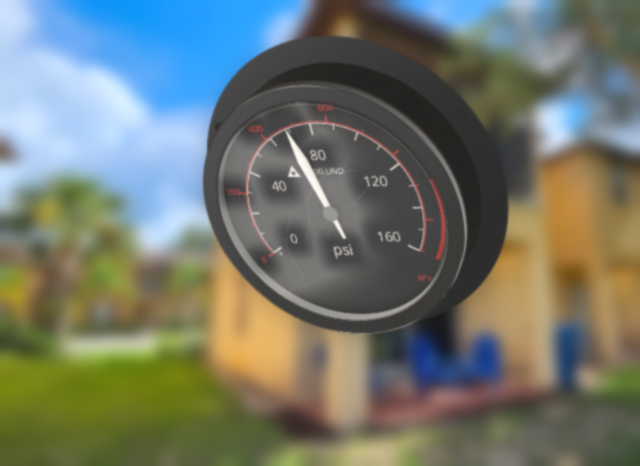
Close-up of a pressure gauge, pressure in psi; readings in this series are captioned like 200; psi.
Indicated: 70; psi
